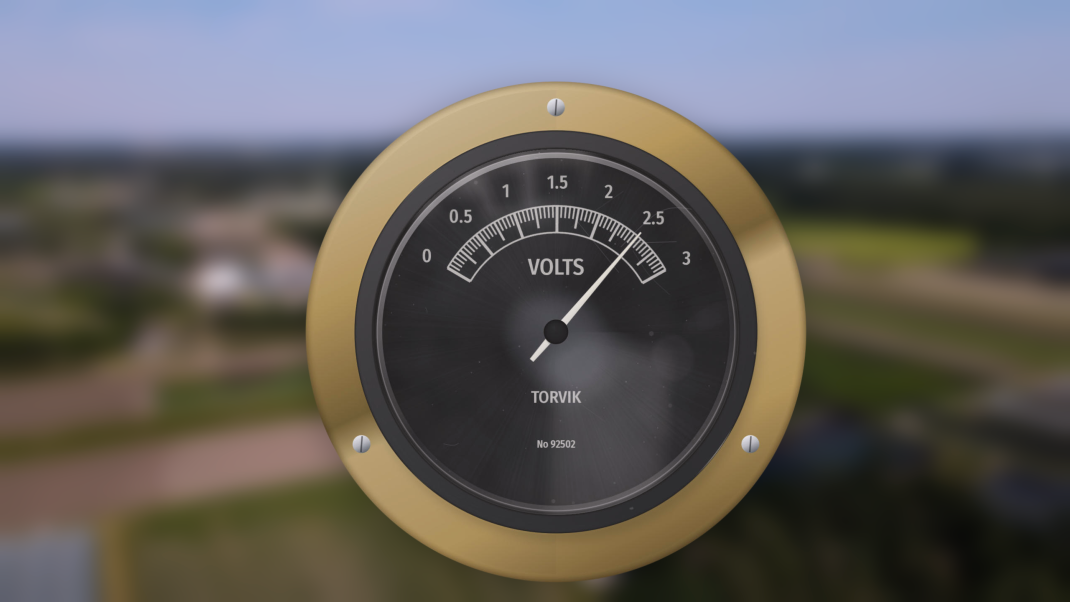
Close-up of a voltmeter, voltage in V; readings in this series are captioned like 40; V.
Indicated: 2.5; V
